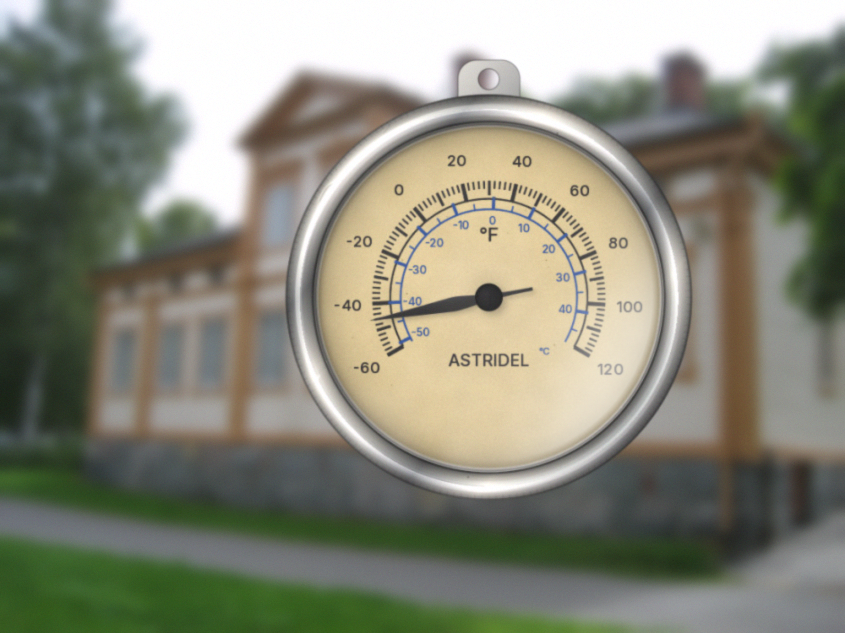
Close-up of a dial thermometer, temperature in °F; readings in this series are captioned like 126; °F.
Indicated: -46; °F
